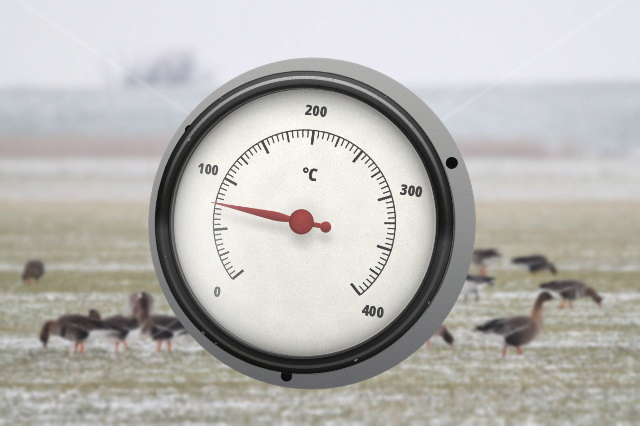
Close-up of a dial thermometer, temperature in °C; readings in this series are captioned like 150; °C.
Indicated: 75; °C
